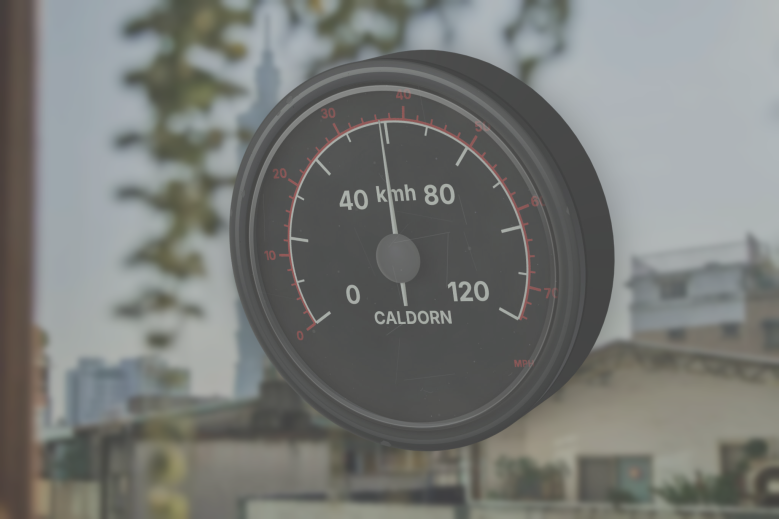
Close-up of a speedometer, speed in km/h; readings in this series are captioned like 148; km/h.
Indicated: 60; km/h
